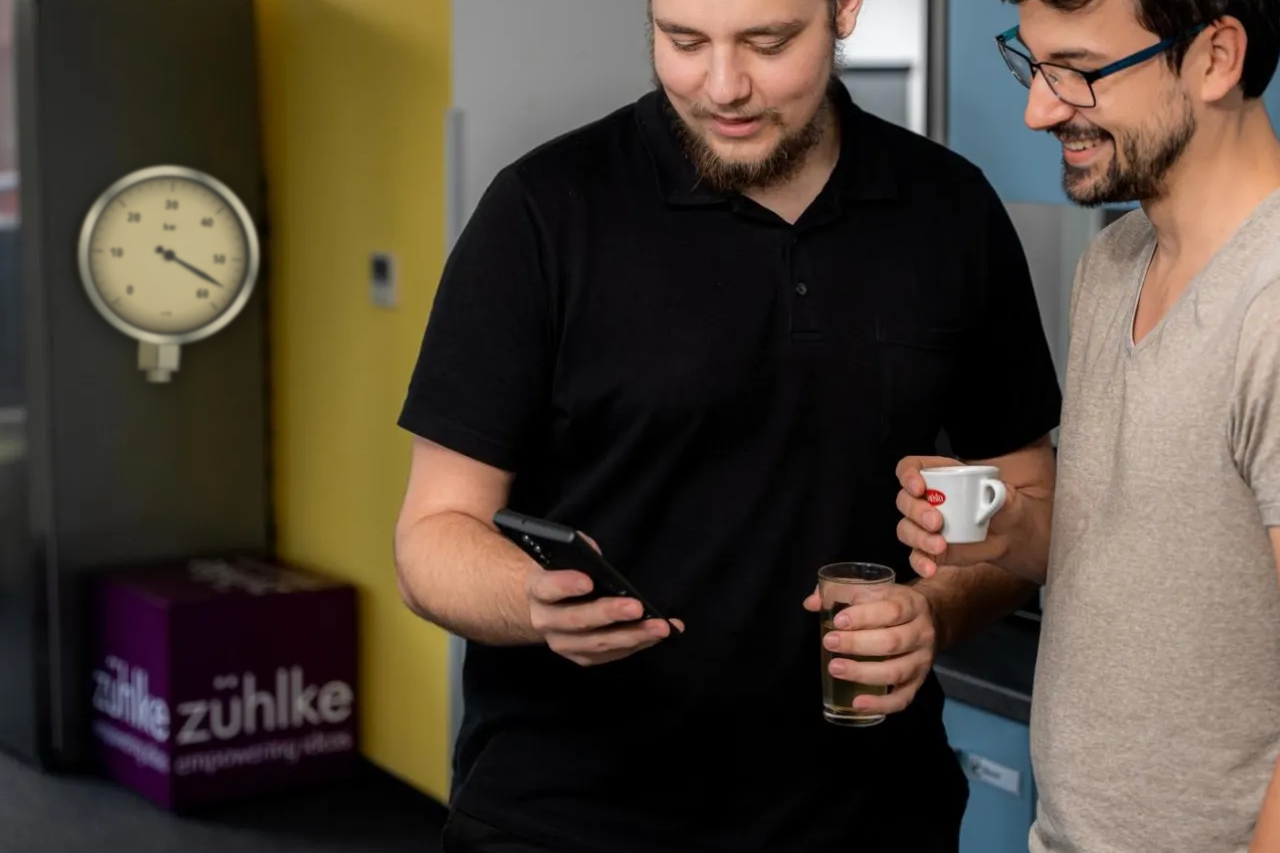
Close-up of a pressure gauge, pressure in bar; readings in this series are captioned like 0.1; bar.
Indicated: 56; bar
